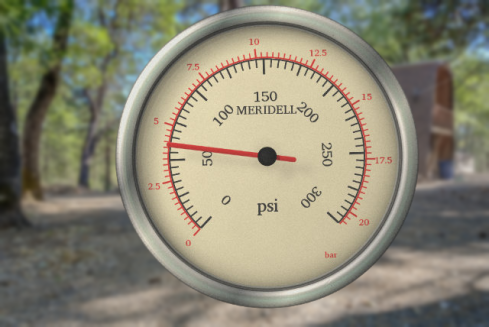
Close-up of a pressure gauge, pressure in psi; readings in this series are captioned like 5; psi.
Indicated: 60; psi
